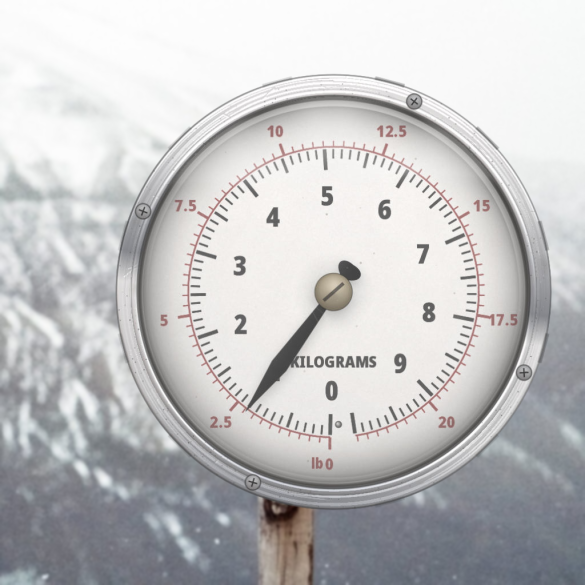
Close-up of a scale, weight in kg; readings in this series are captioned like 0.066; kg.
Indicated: 1; kg
